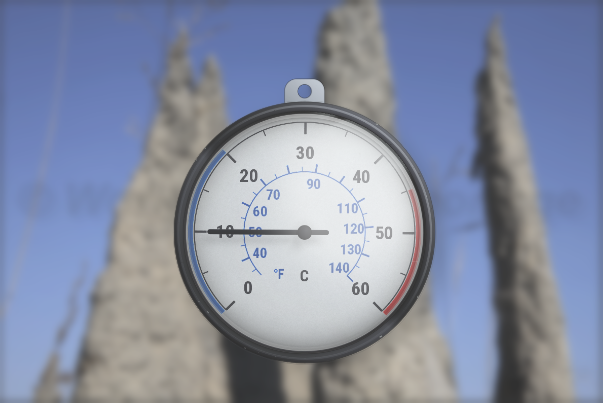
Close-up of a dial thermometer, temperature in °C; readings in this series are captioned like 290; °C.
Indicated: 10; °C
